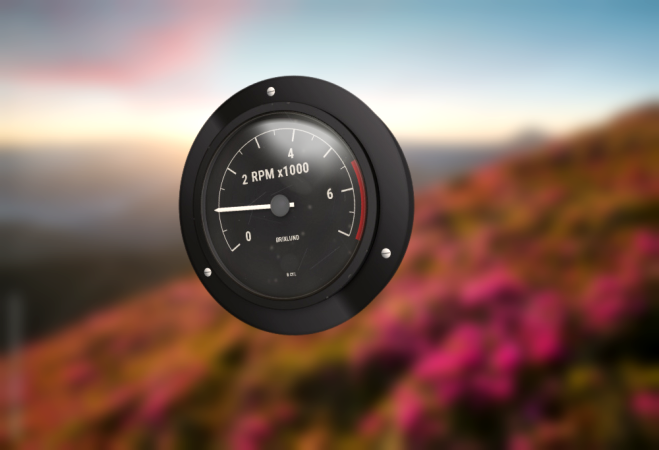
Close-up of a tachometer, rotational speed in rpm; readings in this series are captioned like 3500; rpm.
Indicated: 1000; rpm
